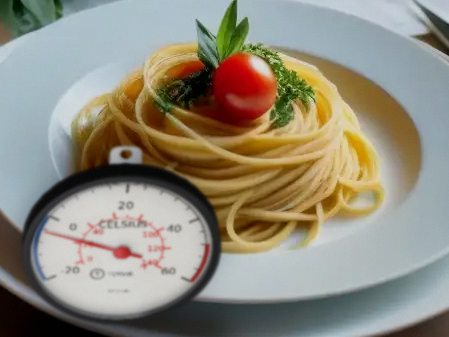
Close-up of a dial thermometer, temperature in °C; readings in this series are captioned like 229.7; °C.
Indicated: -4; °C
